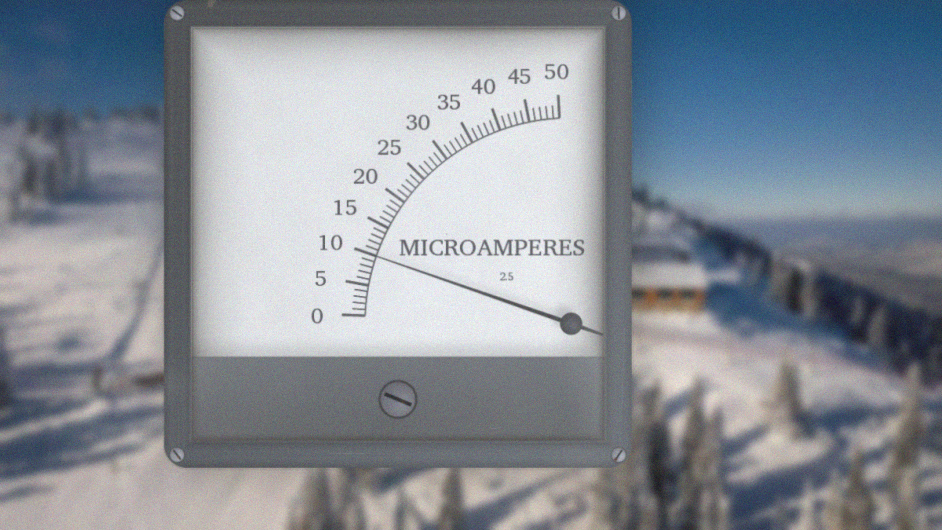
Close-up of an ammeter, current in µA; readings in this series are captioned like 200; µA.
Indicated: 10; µA
